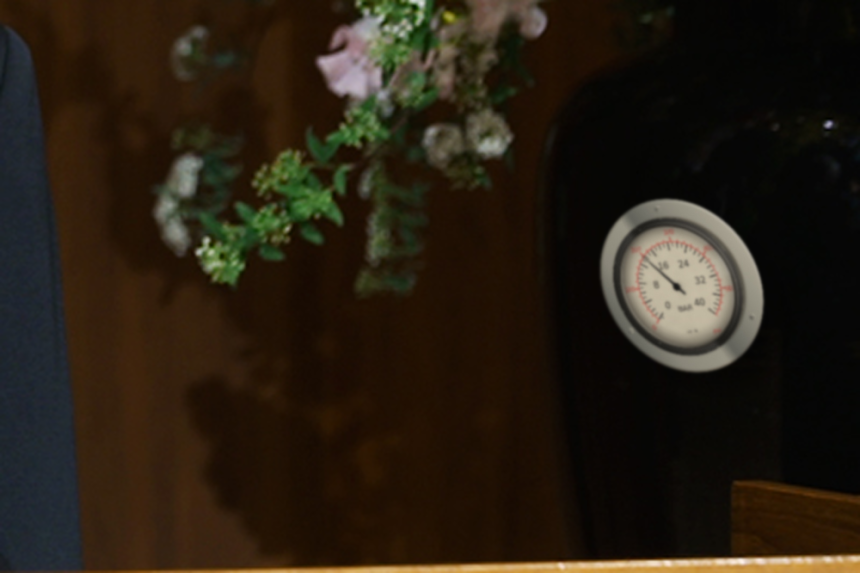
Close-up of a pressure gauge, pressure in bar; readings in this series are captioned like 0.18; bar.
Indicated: 14; bar
